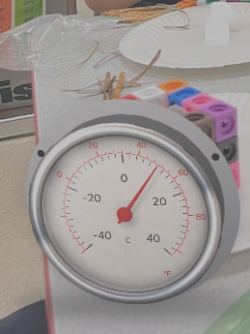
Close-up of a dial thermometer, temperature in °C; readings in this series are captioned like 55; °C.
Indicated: 10; °C
